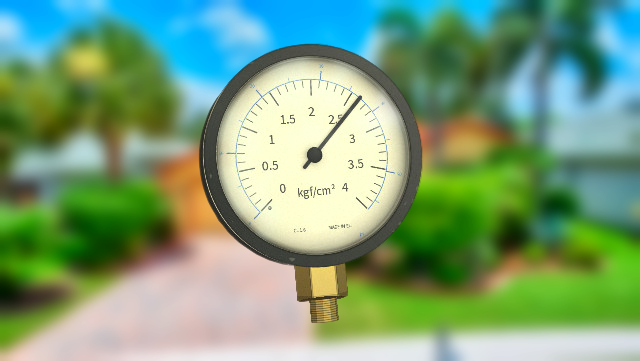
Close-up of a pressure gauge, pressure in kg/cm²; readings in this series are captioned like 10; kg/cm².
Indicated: 2.6; kg/cm²
